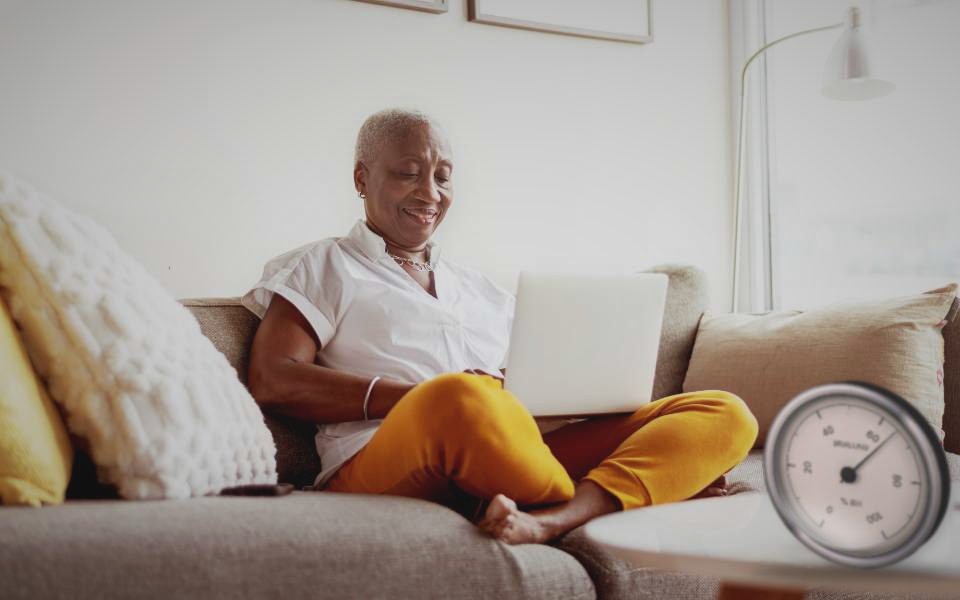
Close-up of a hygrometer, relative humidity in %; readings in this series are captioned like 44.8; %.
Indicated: 65; %
